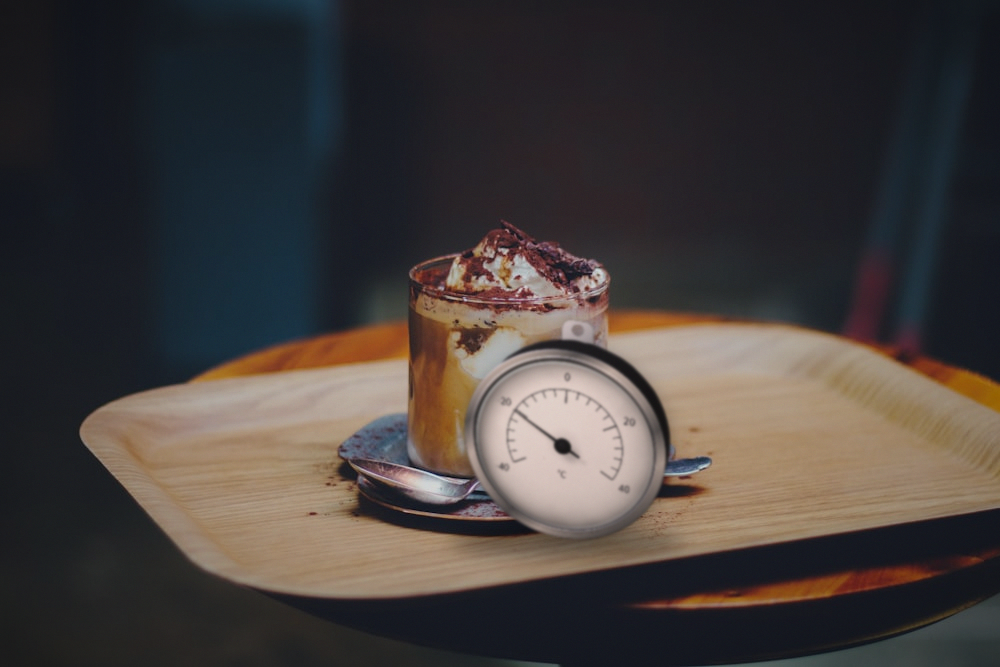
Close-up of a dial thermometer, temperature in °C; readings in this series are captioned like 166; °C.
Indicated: -20; °C
